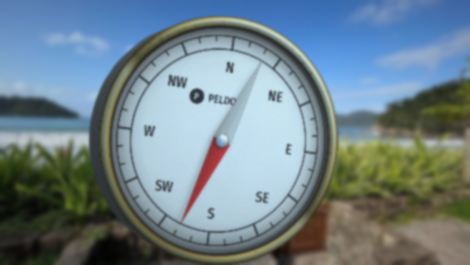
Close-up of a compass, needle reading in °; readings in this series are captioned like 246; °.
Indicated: 200; °
